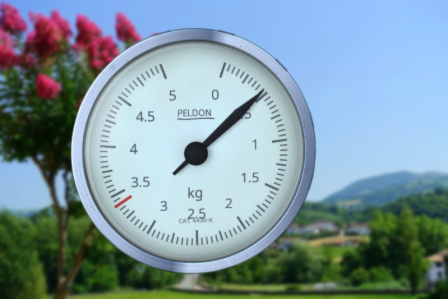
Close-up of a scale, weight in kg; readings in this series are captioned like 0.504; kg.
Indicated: 0.45; kg
